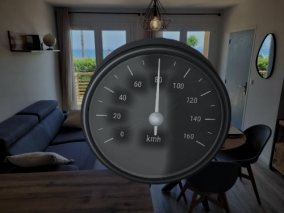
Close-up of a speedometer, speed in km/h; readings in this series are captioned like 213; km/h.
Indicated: 80; km/h
